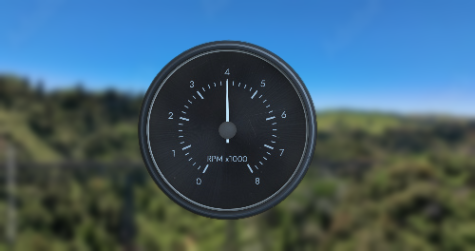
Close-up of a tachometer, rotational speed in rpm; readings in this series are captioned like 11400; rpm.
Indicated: 4000; rpm
